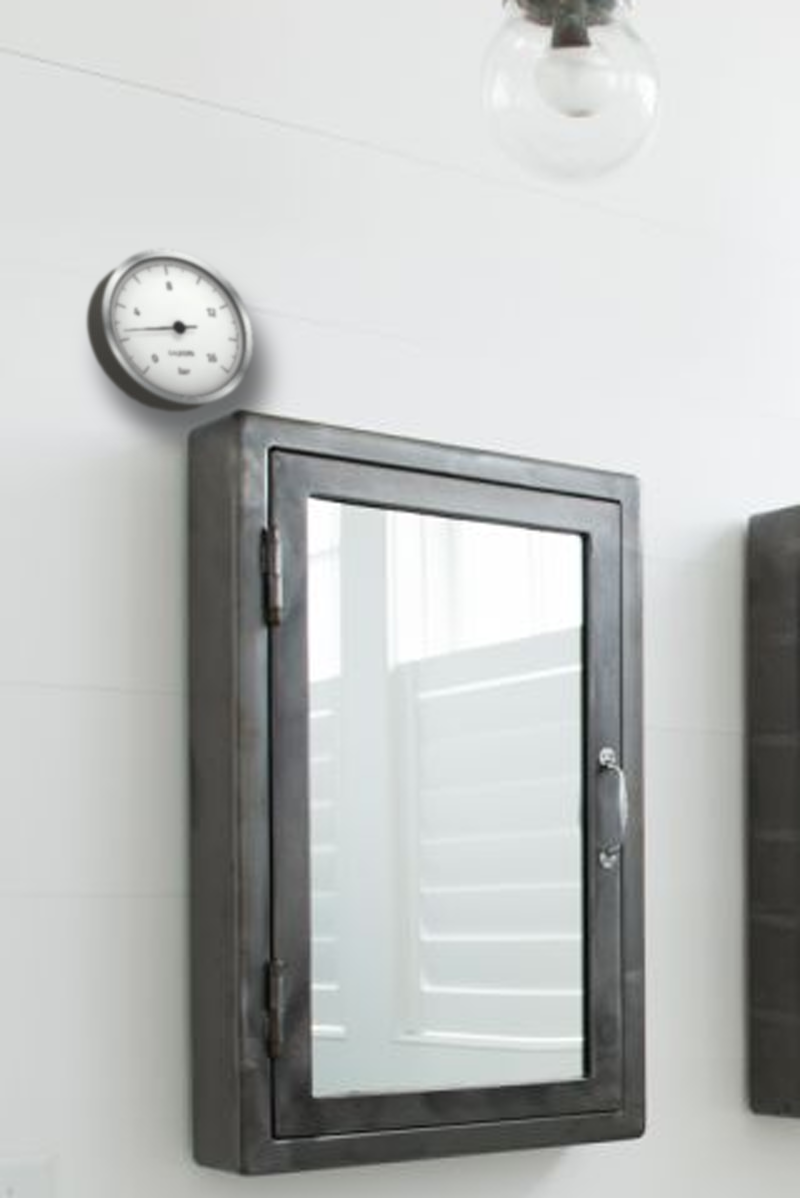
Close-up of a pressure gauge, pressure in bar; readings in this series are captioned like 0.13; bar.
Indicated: 2.5; bar
